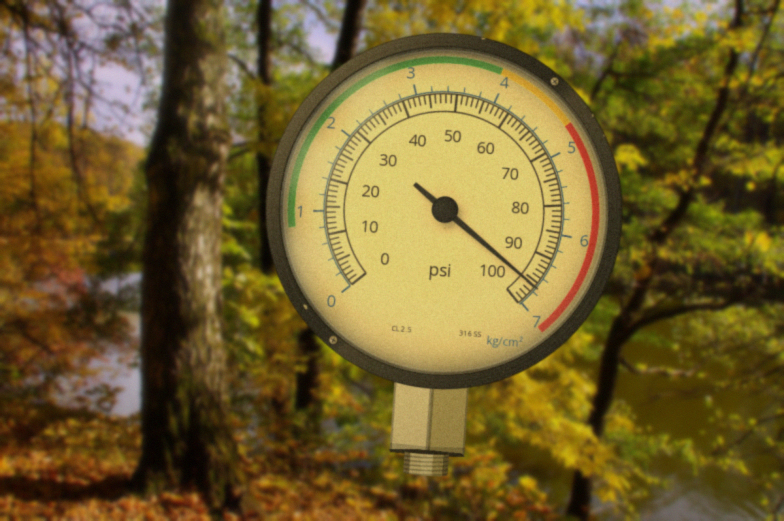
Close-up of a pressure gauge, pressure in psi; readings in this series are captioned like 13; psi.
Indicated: 96; psi
